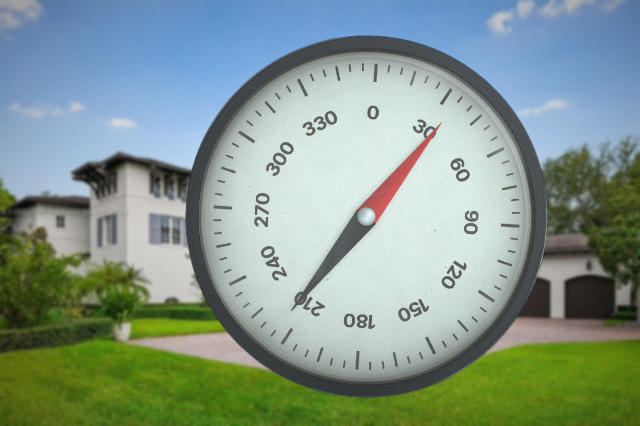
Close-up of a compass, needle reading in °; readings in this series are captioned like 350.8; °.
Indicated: 35; °
